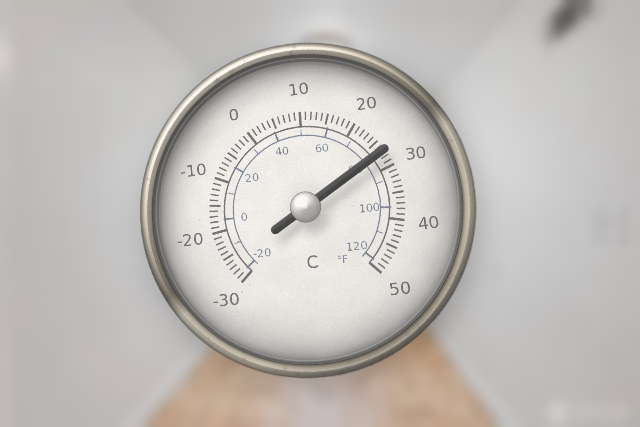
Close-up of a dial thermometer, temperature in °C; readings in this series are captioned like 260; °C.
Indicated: 27; °C
